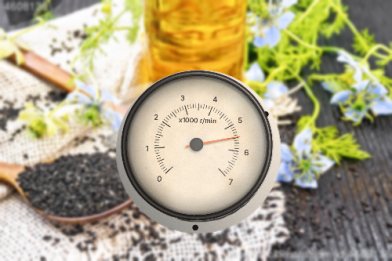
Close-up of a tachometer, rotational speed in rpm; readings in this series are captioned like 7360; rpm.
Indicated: 5500; rpm
